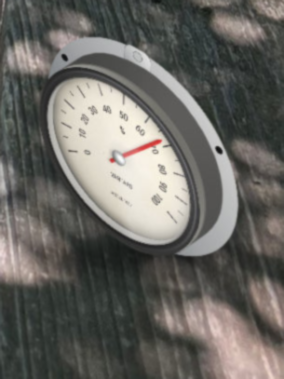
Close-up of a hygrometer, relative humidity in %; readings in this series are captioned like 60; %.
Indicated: 67.5; %
